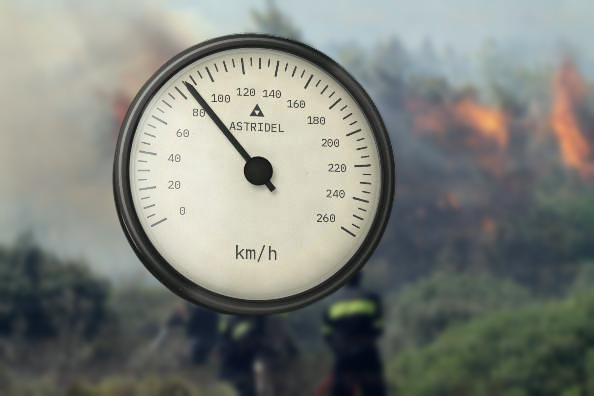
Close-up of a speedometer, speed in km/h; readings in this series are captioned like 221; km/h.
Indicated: 85; km/h
